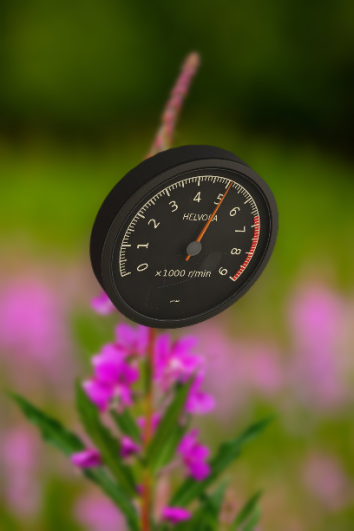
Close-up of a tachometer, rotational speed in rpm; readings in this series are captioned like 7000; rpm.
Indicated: 5000; rpm
